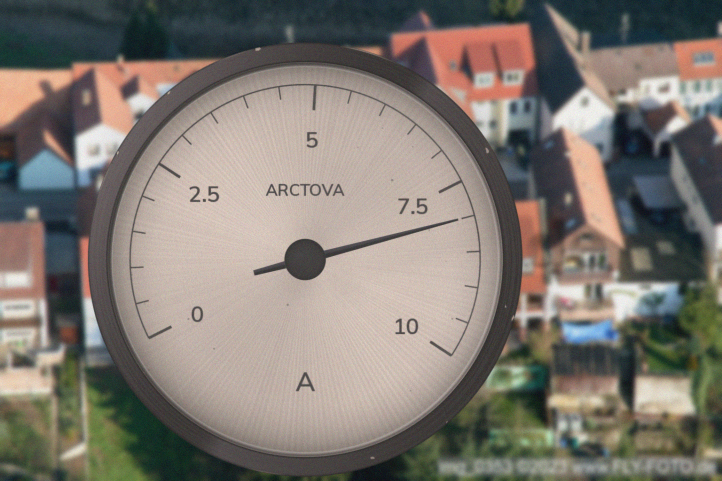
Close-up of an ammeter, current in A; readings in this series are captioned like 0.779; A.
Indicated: 8; A
